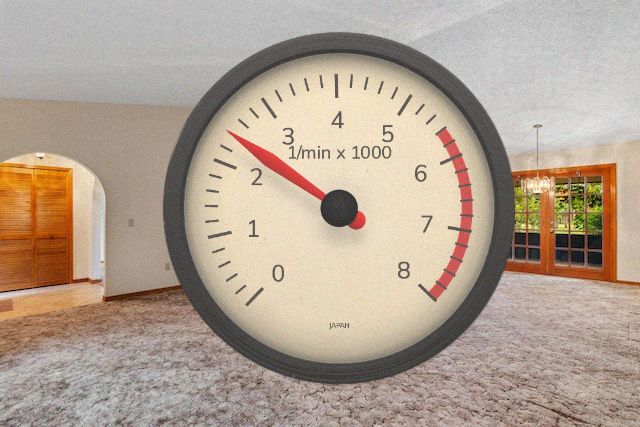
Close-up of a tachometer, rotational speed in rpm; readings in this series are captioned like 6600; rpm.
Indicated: 2400; rpm
